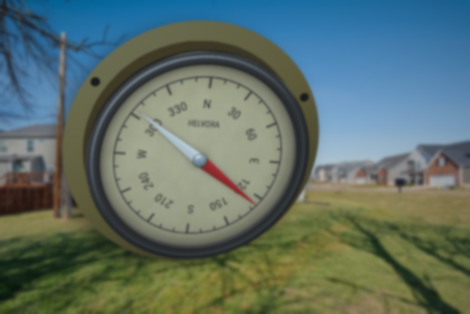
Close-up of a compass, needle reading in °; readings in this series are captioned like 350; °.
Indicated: 125; °
